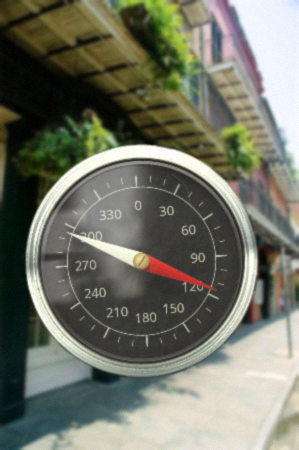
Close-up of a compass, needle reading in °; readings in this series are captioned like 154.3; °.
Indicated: 115; °
